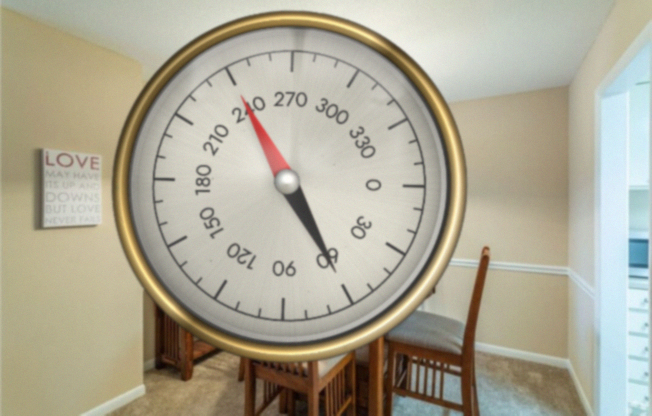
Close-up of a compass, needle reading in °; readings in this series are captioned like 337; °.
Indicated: 240; °
